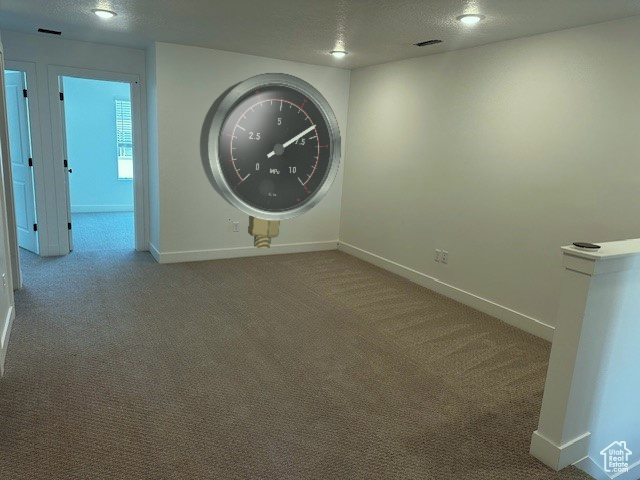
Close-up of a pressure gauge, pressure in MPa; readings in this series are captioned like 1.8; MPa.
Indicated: 7; MPa
